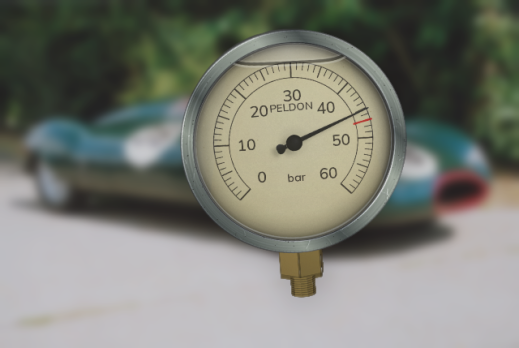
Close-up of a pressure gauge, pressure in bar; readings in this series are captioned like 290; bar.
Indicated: 45; bar
